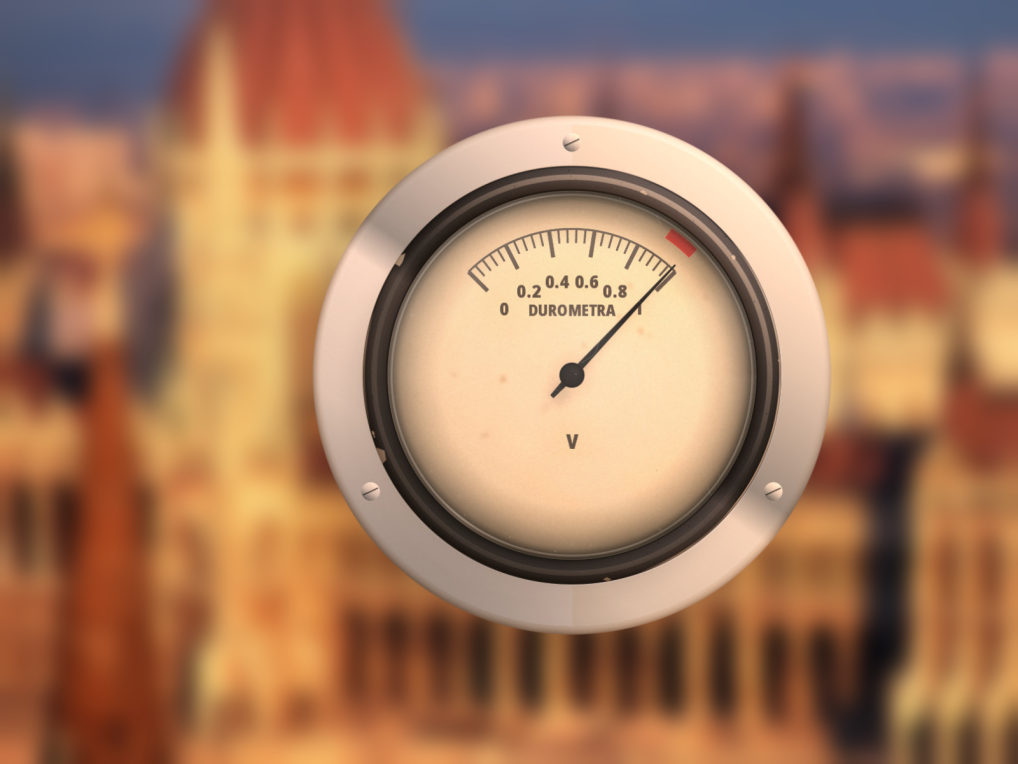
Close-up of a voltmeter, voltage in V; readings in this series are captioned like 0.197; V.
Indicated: 0.98; V
